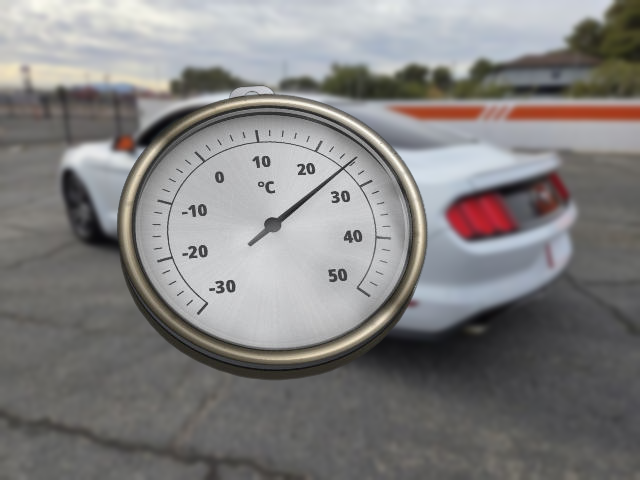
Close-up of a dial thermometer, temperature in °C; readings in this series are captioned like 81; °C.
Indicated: 26; °C
